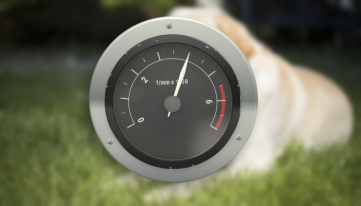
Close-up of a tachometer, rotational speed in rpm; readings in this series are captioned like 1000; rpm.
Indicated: 4000; rpm
